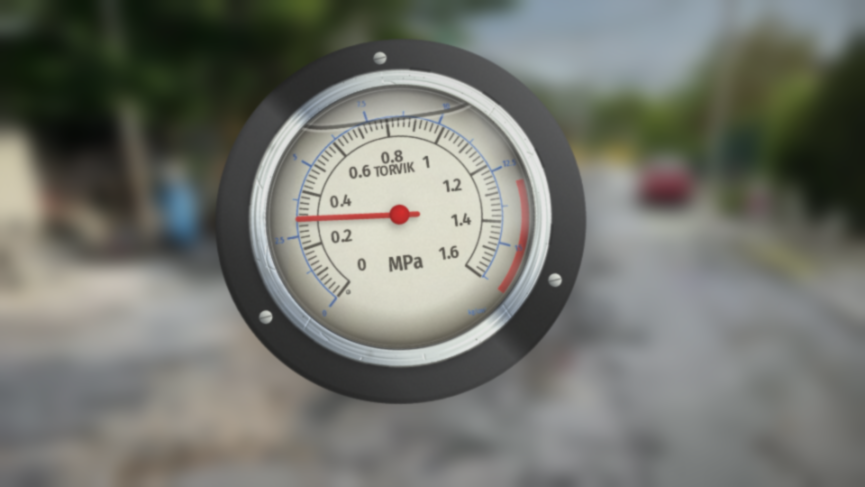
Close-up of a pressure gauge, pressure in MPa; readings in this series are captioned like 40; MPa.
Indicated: 0.3; MPa
